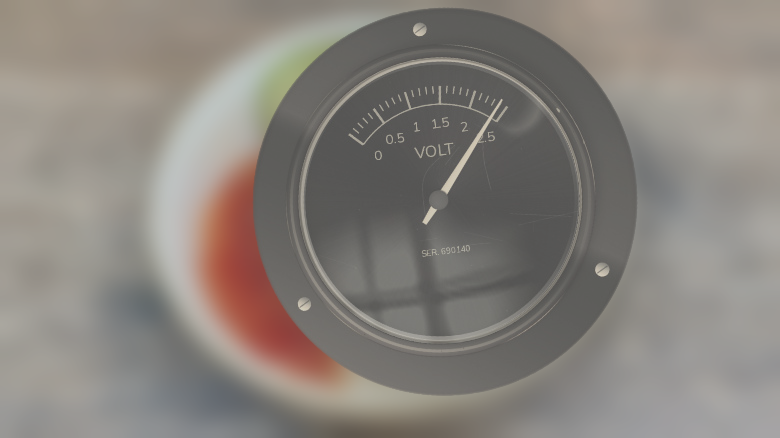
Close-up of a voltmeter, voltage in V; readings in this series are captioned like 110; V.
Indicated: 2.4; V
